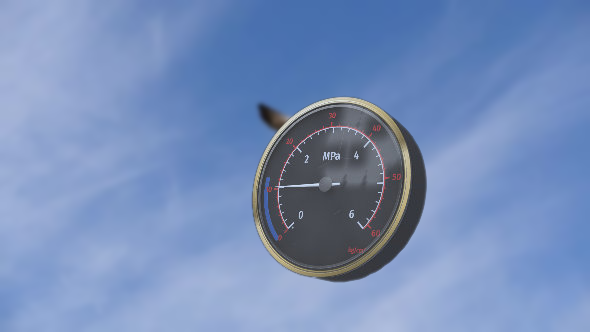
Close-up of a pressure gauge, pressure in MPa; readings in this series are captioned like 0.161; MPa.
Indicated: 1; MPa
